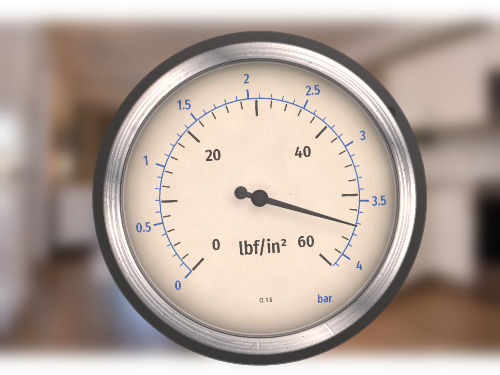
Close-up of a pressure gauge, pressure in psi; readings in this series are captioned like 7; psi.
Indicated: 54; psi
